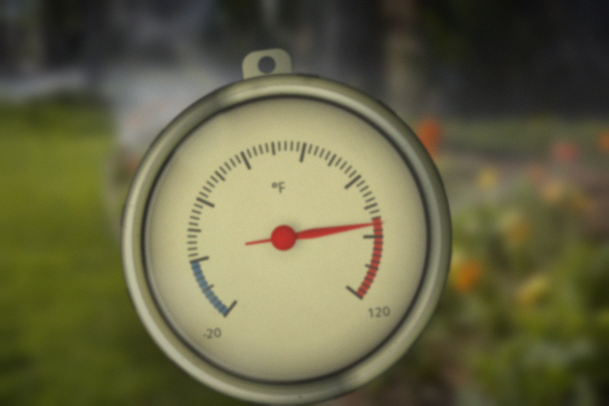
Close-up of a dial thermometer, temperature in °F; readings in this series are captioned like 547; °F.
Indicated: 96; °F
